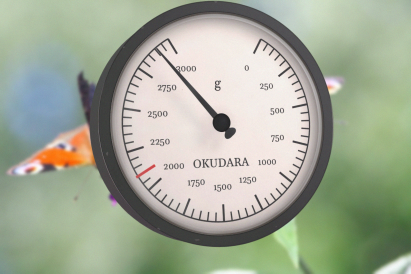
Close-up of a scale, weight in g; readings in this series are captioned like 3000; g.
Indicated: 2900; g
